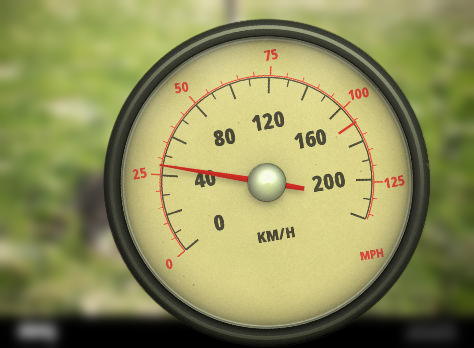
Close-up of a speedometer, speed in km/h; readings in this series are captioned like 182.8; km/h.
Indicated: 45; km/h
